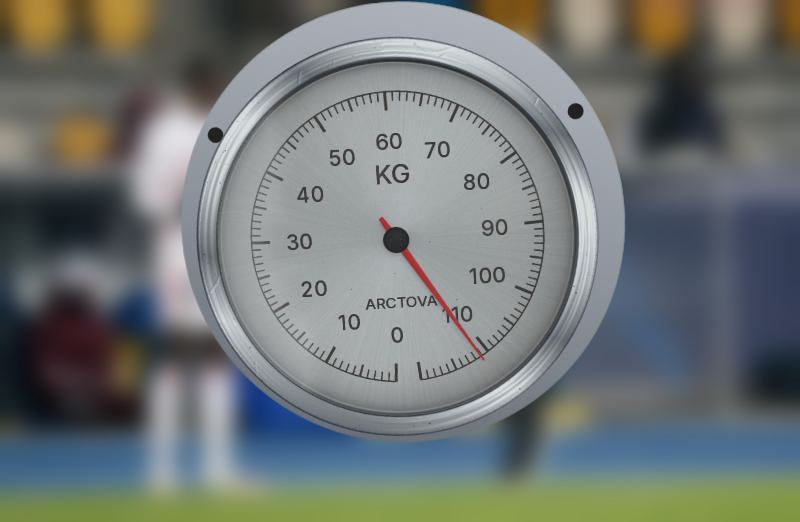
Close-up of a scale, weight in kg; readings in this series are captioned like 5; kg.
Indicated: 111; kg
